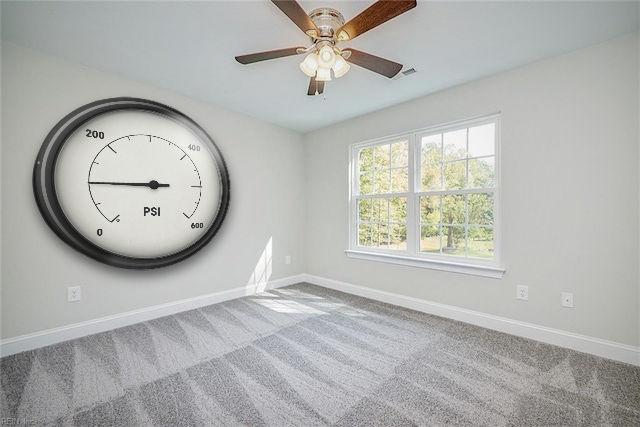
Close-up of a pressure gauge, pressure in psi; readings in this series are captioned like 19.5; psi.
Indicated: 100; psi
